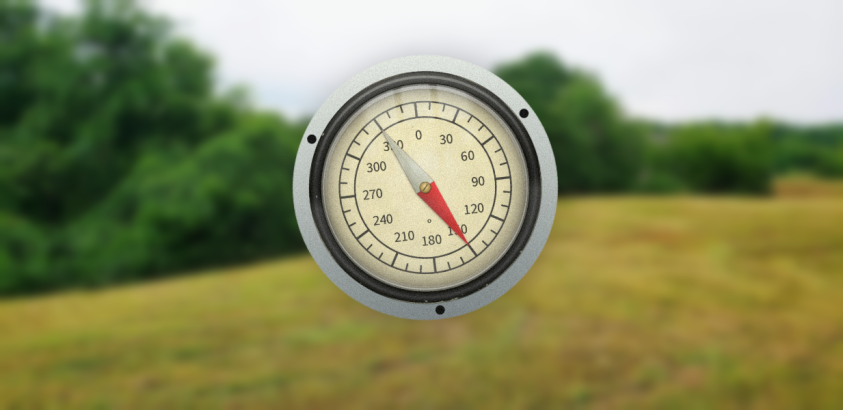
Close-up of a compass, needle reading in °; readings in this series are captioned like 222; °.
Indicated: 150; °
